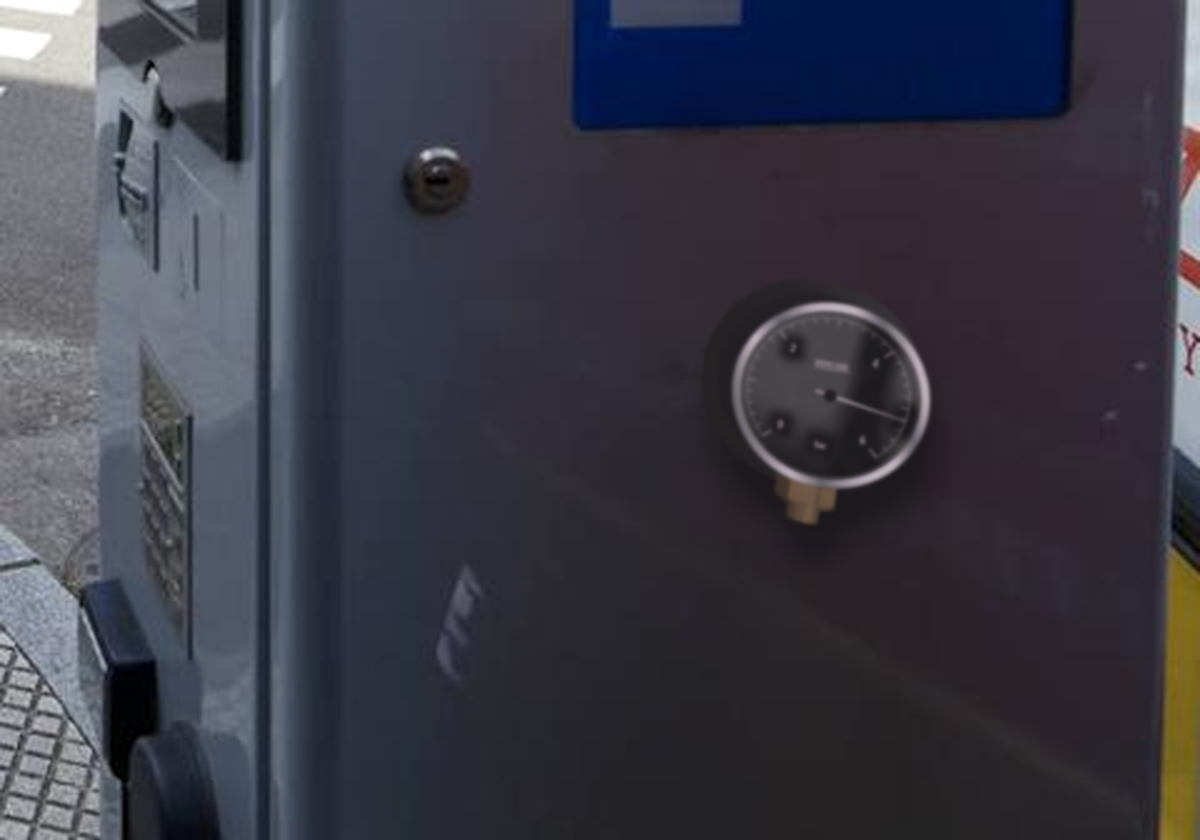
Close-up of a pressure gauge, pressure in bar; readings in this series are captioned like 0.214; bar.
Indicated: 5.2; bar
